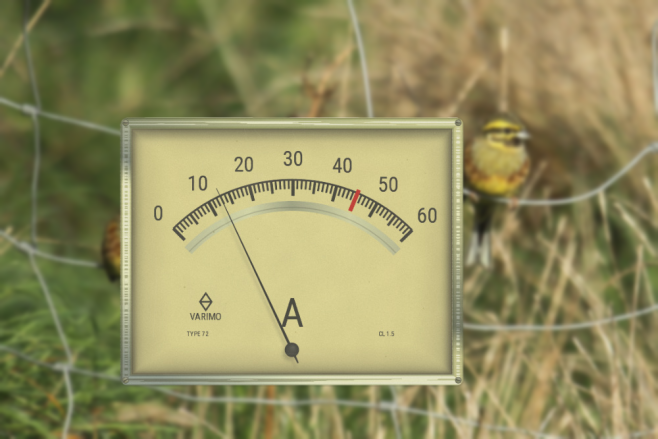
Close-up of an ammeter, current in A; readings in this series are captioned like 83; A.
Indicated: 13; A
